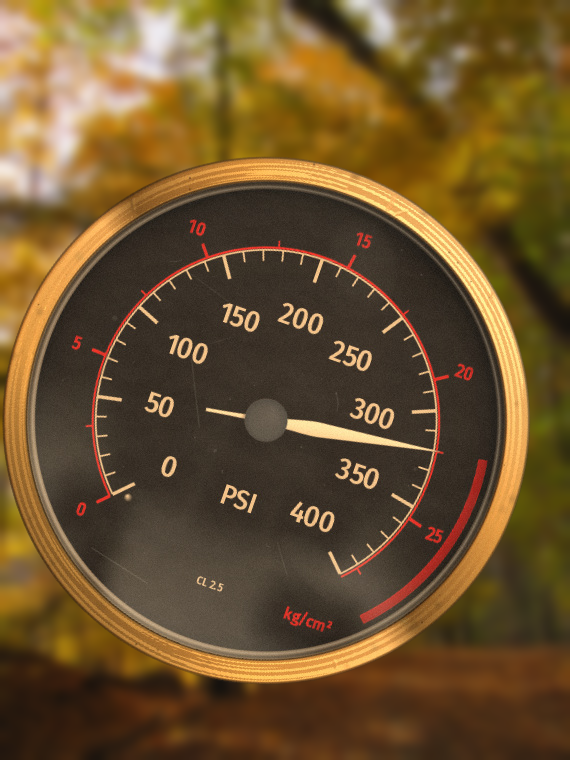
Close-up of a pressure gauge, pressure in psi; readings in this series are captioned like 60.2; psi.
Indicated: 320; psi
